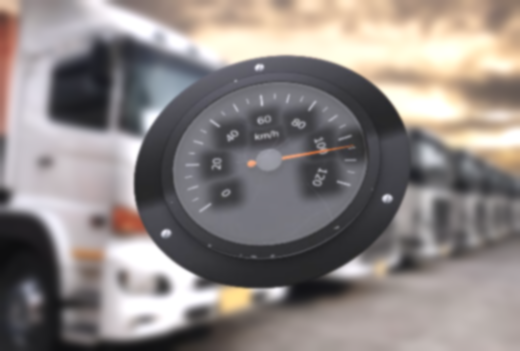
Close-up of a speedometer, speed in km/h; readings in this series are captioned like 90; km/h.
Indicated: 105; km/h
